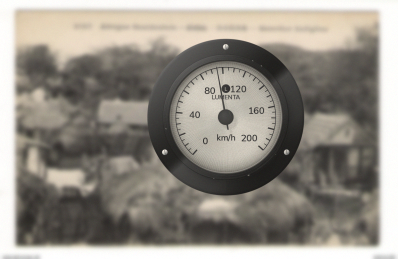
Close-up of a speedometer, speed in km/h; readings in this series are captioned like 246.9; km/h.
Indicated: 95; km/h
